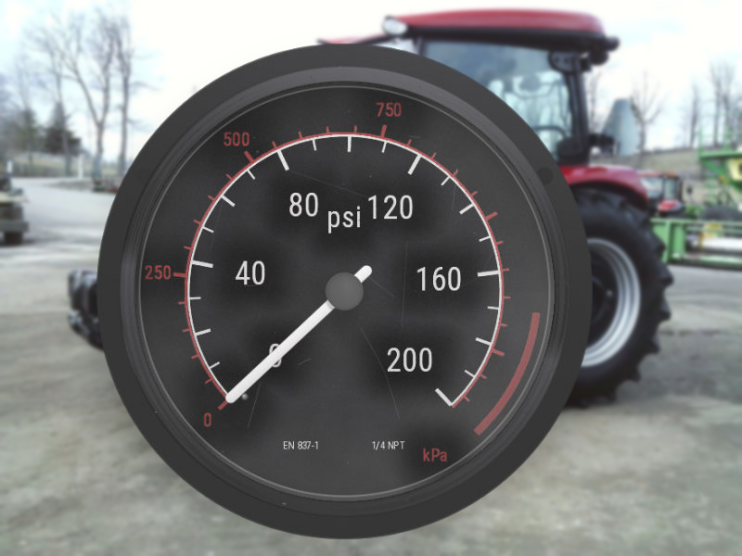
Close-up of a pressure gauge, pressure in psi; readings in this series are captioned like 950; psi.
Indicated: 0; psi
